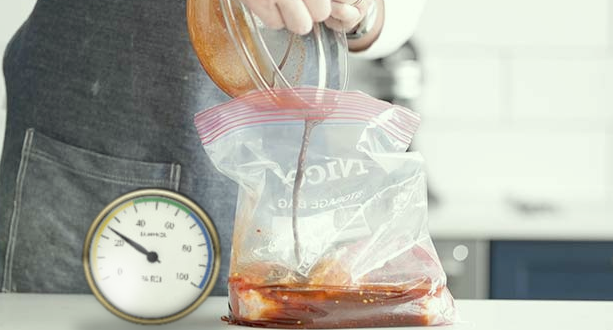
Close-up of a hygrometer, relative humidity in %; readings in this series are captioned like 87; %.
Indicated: 25; %
